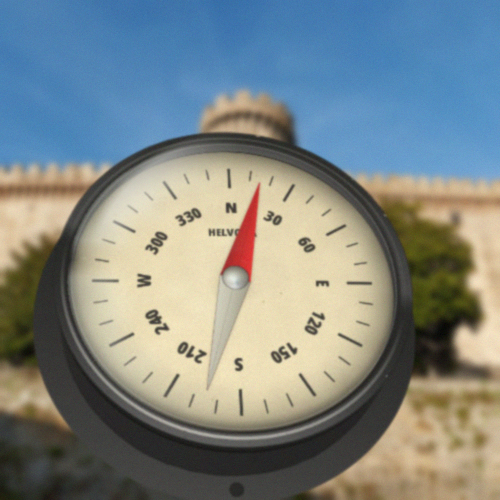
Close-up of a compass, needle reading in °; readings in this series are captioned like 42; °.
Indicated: 15; °
